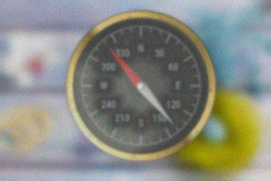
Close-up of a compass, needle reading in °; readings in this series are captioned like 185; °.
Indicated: 320; °
